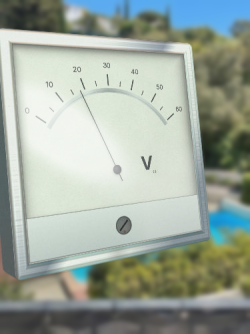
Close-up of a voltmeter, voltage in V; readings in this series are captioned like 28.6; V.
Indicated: 17.5; V
